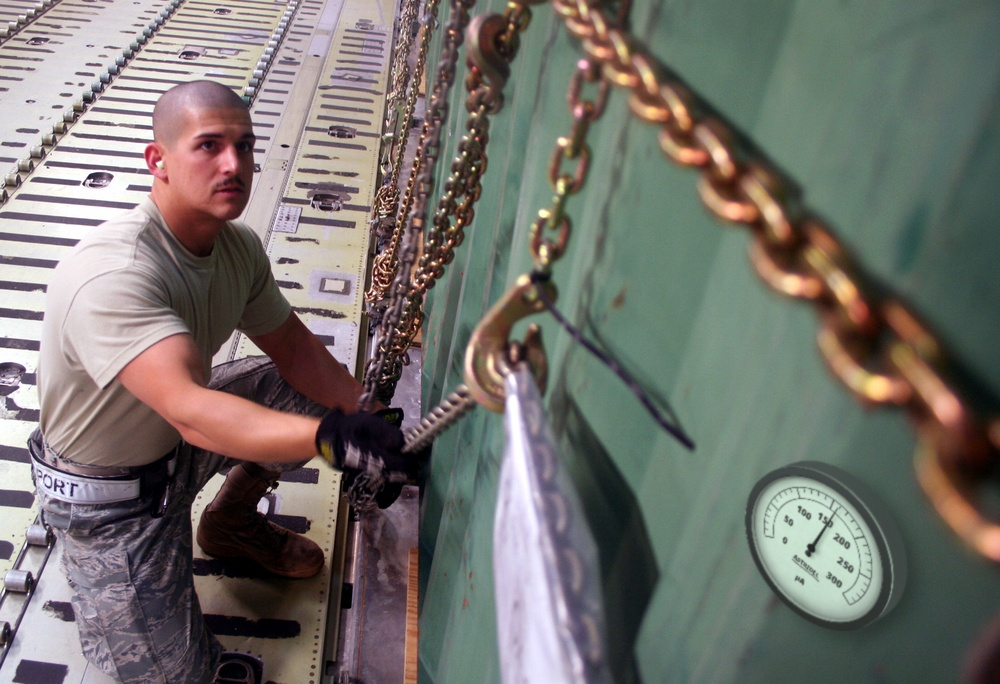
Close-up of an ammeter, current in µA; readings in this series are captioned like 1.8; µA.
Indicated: 160; µA
